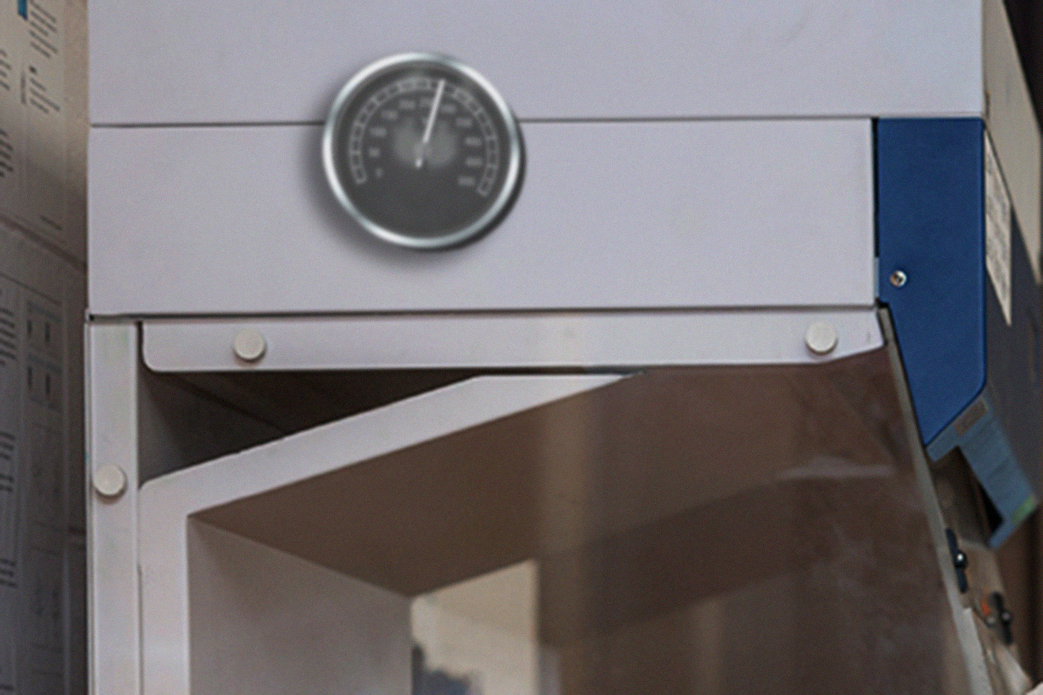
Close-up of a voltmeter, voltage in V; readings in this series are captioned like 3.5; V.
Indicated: 275; V
